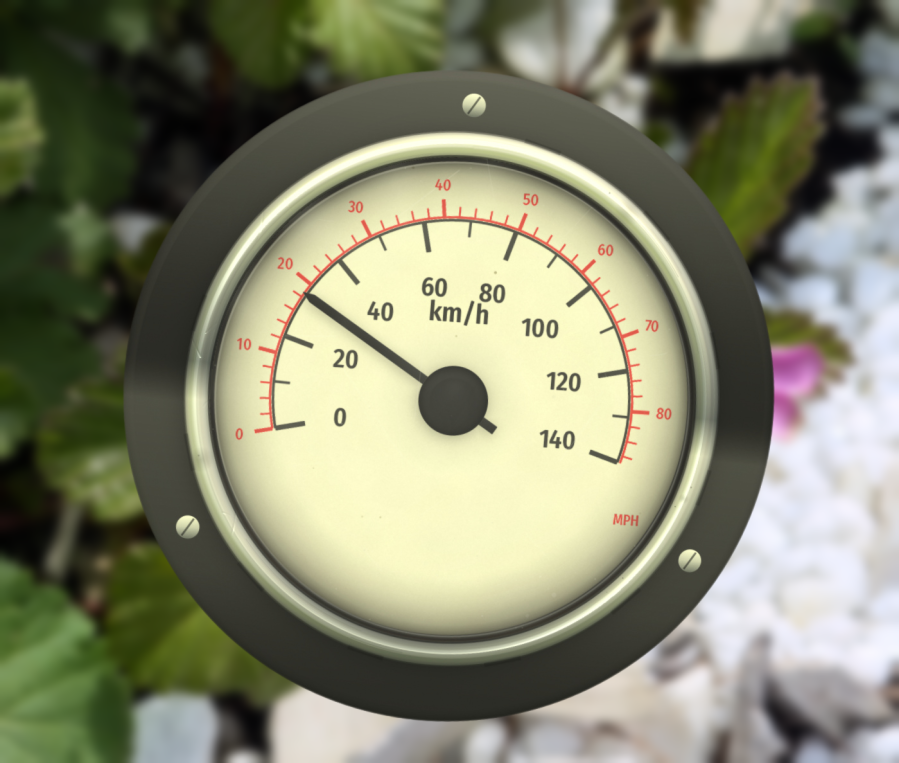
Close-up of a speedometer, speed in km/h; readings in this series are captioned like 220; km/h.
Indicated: 30; km/h
